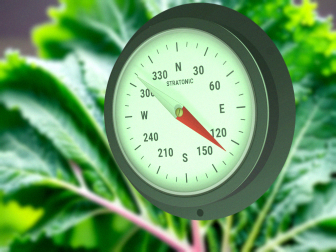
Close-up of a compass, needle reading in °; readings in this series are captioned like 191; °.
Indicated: 130; °
